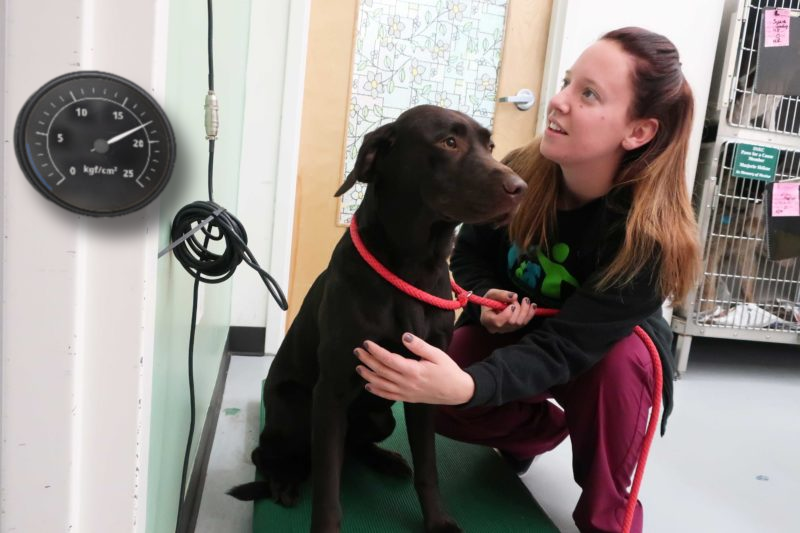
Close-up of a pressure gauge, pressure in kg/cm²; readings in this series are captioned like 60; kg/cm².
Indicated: 18; kg/cm²
